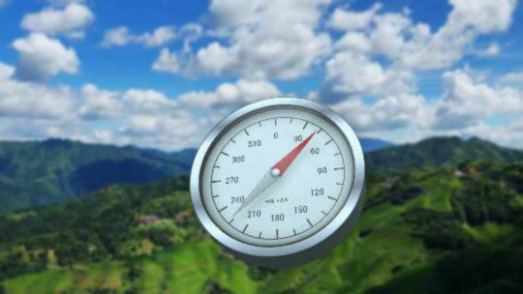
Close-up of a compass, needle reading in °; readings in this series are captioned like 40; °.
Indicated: 45; °
